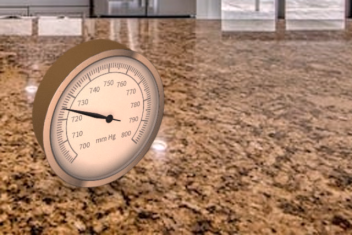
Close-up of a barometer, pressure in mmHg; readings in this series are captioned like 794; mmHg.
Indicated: 725; mmHg
